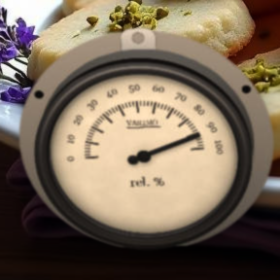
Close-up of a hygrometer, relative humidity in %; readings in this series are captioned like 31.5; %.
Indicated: 90; %
